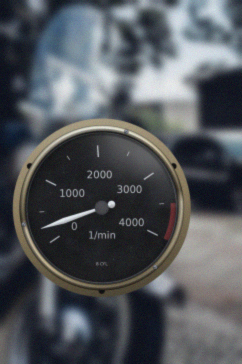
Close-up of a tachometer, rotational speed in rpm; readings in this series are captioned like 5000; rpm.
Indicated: 250; rpm
